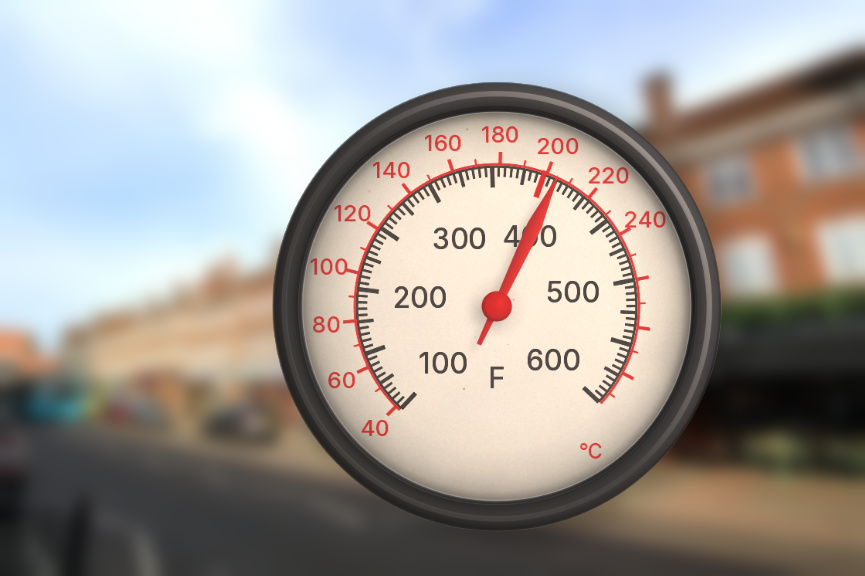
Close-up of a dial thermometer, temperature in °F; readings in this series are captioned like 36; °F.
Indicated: 400; °F
